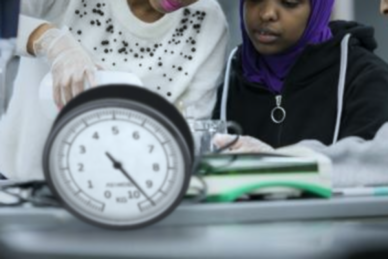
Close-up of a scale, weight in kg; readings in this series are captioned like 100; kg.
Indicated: 9.5; kg
